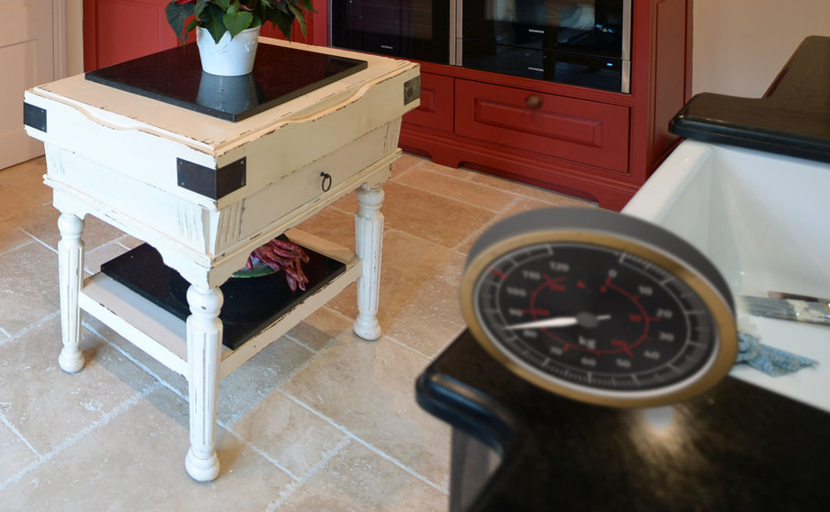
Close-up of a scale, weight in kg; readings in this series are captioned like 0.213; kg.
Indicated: 85; kg
